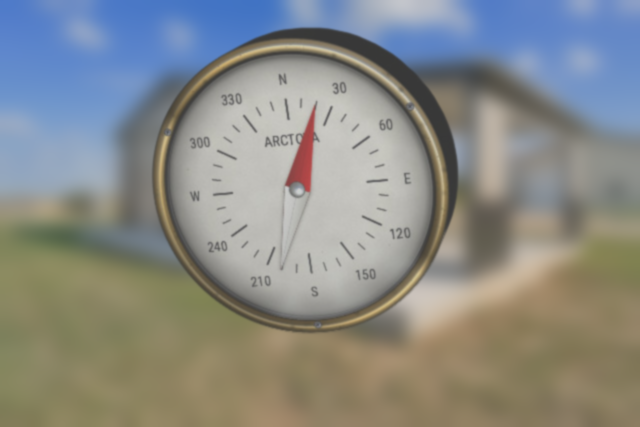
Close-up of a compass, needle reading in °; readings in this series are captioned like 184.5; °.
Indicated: 20; °
